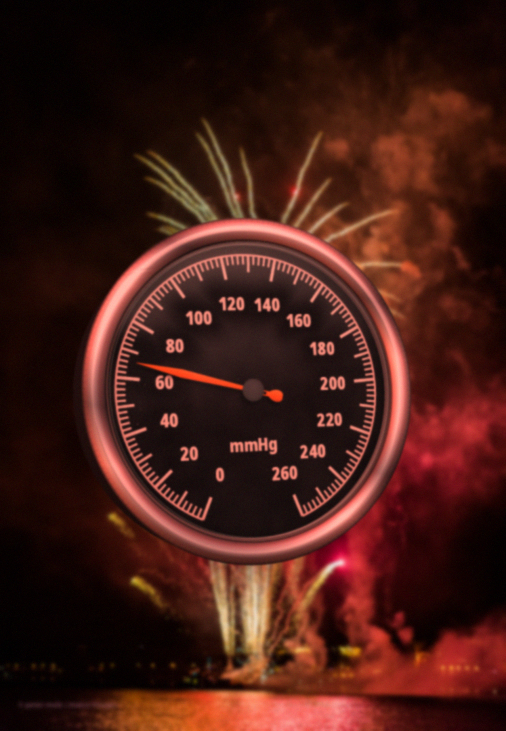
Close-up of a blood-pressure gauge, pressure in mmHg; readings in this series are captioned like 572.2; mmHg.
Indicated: 66; mmHg
